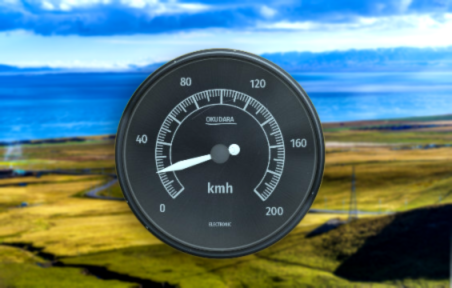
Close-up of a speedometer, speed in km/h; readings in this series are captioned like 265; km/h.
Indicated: 20; km/h
